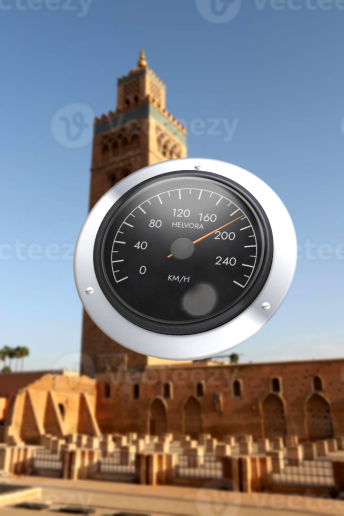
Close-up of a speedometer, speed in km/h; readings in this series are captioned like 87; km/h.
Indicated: 190; km/h
